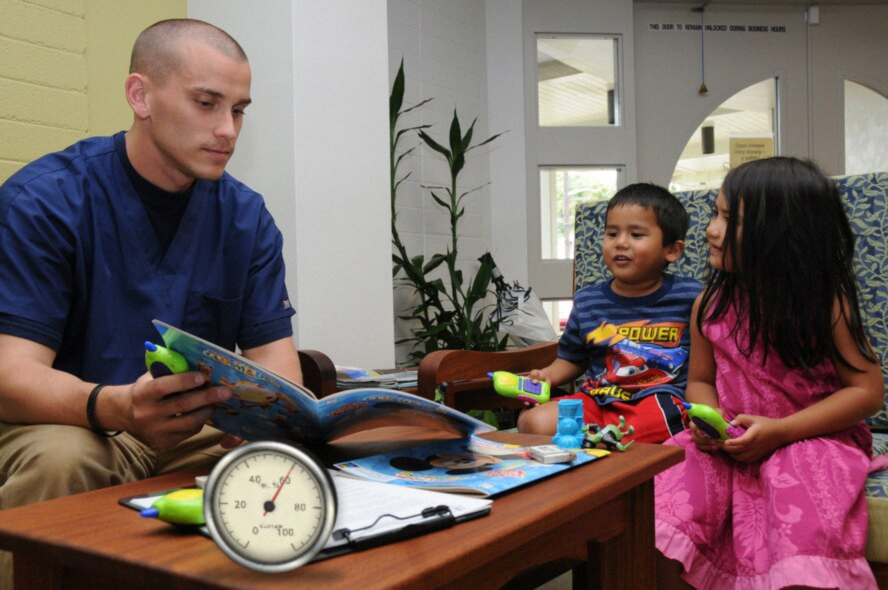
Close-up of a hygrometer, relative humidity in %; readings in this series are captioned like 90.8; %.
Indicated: 60; %
